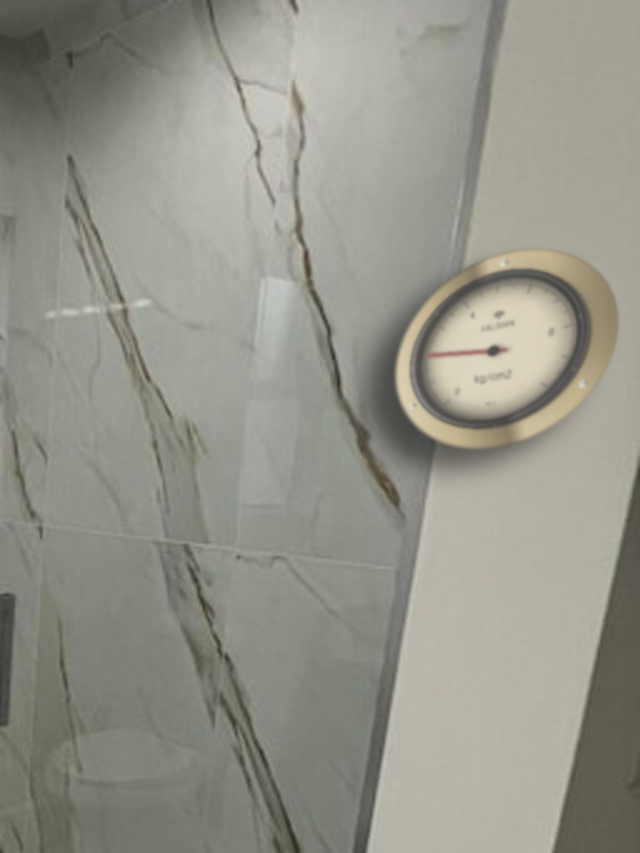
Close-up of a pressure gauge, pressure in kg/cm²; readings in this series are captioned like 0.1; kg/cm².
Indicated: 2; kg/cm²
